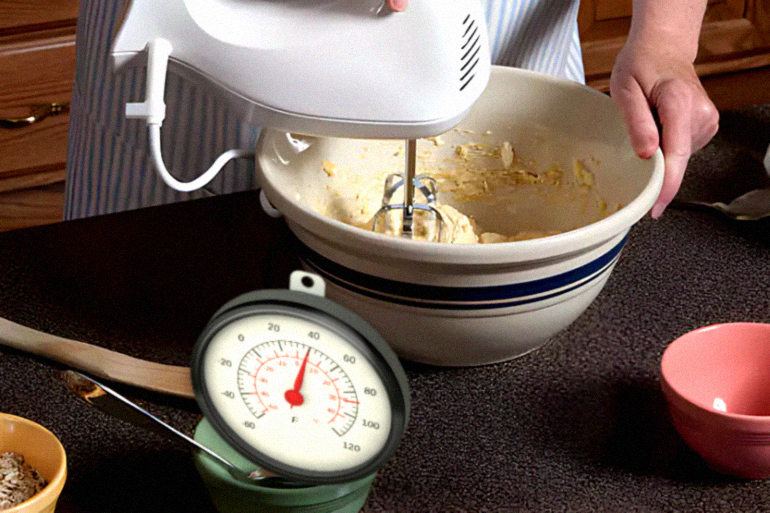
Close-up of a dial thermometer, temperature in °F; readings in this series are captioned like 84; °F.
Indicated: 40; °F
